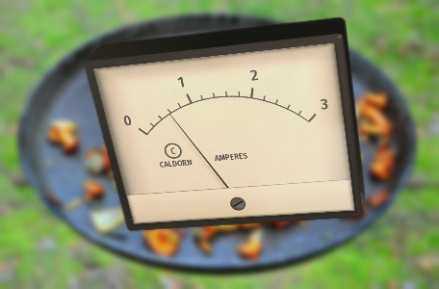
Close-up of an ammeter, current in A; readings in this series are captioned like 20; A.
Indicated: 0.6; A
